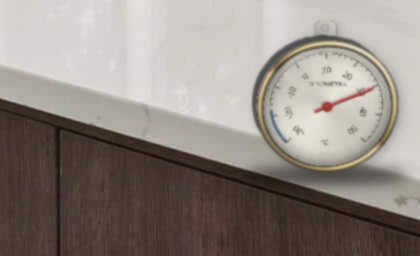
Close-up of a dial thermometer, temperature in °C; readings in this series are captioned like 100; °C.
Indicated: 30; °C
